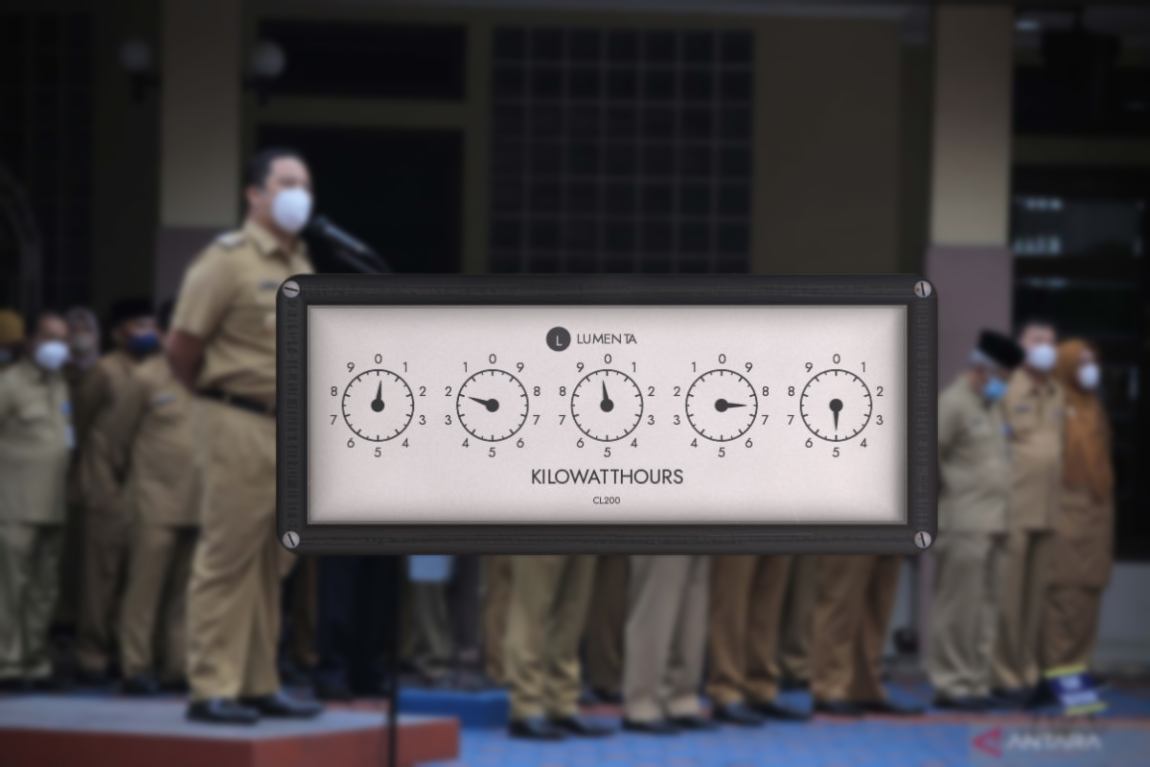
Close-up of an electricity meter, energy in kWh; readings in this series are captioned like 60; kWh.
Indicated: 1975; kWh
